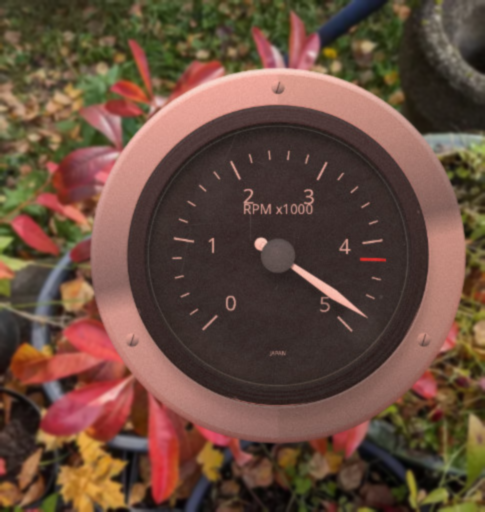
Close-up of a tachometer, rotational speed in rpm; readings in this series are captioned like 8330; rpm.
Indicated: 4800; rpm
